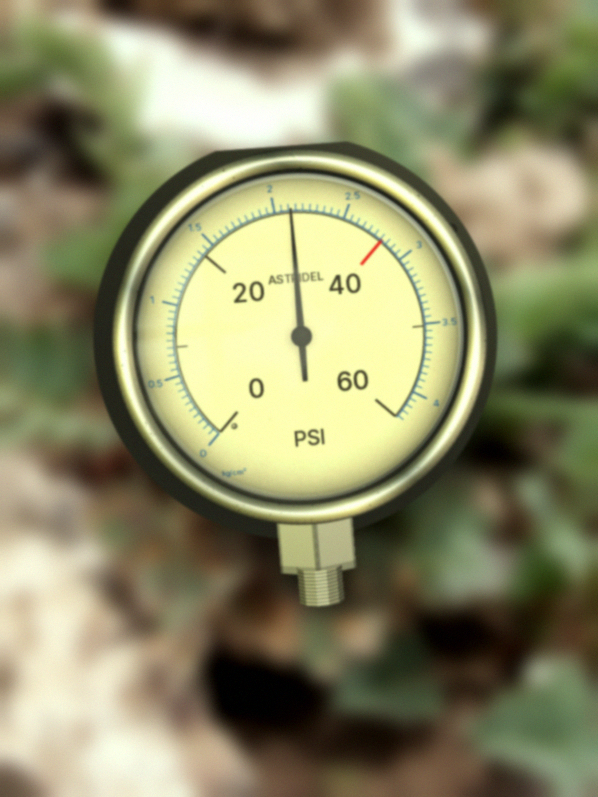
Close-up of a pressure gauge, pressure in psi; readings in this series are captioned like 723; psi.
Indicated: 30; psi
